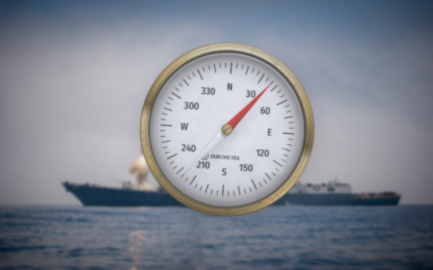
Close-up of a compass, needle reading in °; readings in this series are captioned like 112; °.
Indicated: 40; °
